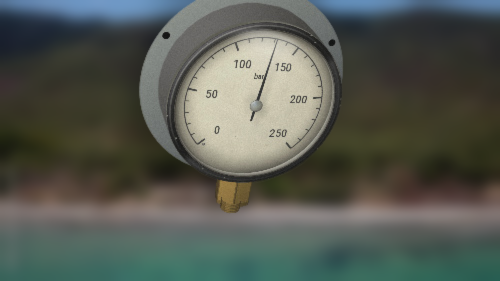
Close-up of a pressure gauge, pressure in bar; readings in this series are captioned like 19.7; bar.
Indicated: 130; bar
